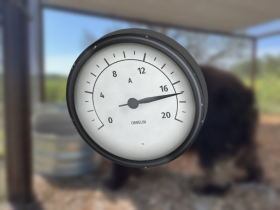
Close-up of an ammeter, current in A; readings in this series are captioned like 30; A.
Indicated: 17; A
